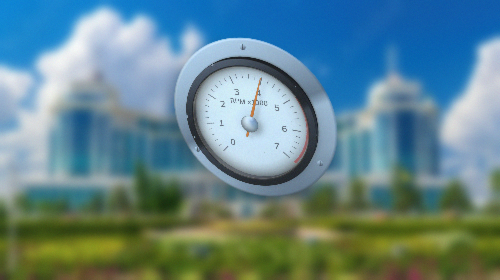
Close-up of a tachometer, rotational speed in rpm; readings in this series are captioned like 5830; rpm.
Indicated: 4000; rpm
